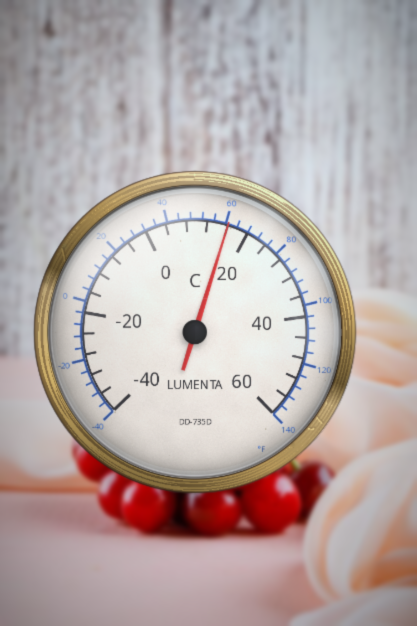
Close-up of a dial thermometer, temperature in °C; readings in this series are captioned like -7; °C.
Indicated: 16; °C
